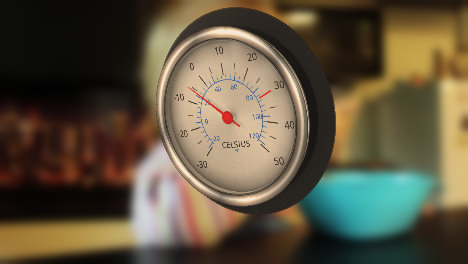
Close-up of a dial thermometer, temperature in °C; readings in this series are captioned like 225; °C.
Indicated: -5; °C
